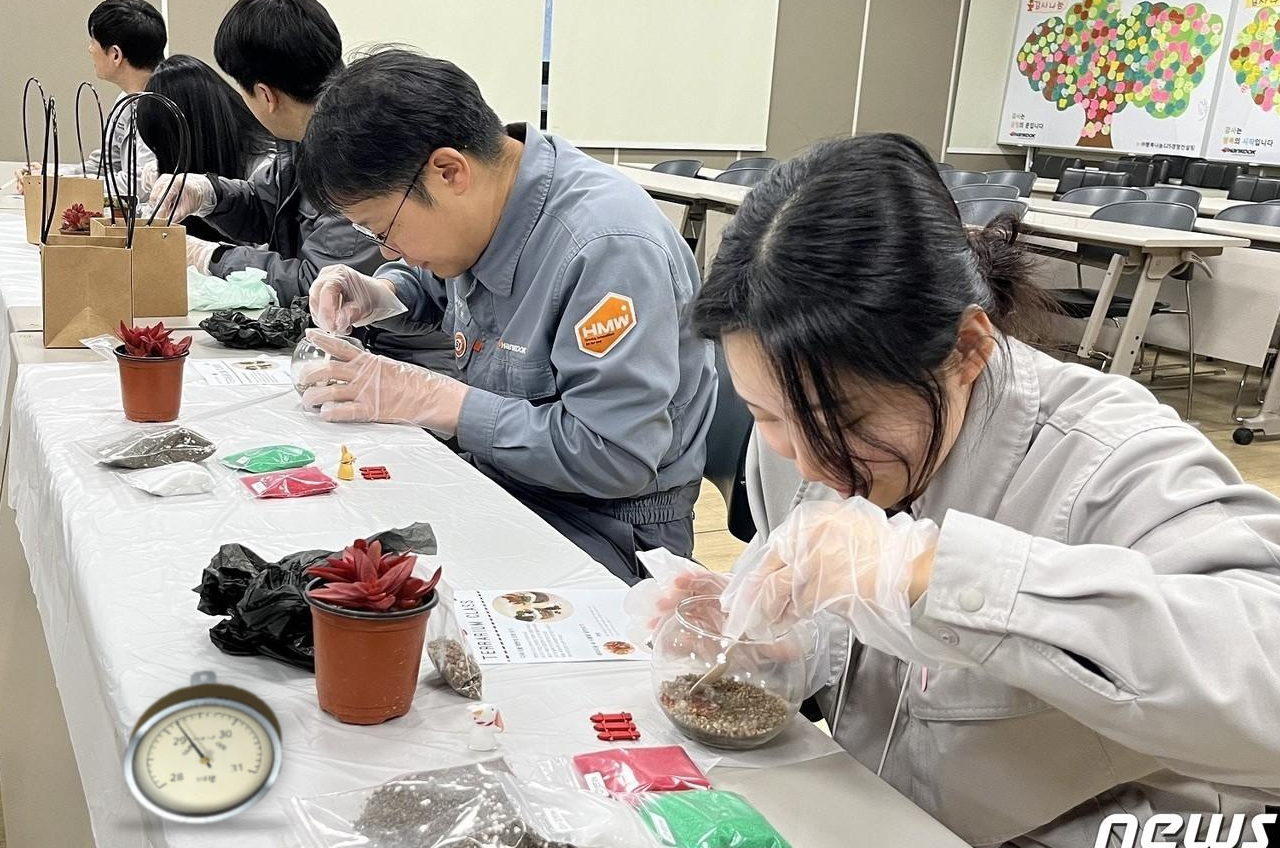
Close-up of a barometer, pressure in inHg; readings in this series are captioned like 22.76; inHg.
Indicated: 29.2; inHg
